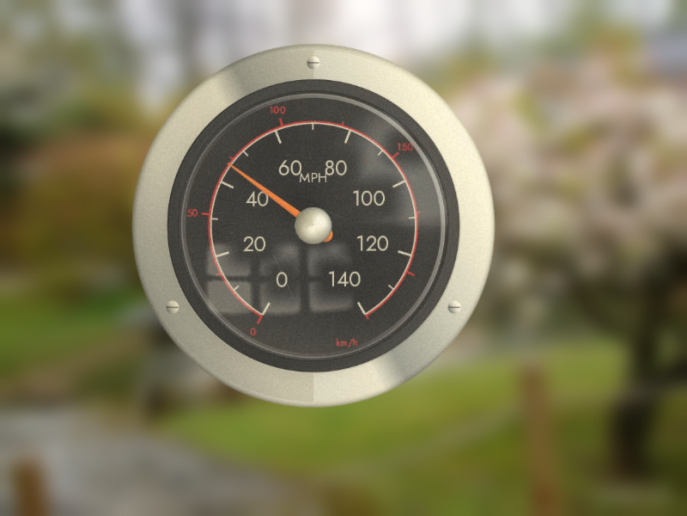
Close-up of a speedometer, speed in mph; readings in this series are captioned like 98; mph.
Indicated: 45; mph
